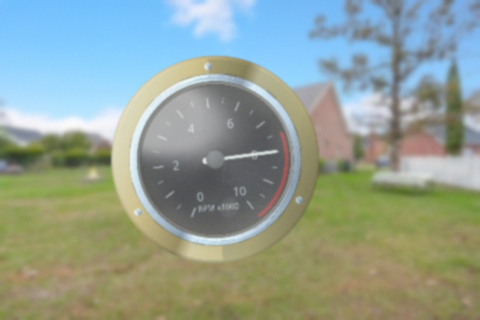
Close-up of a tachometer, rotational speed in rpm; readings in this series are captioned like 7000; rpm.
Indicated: 8000; rpm
